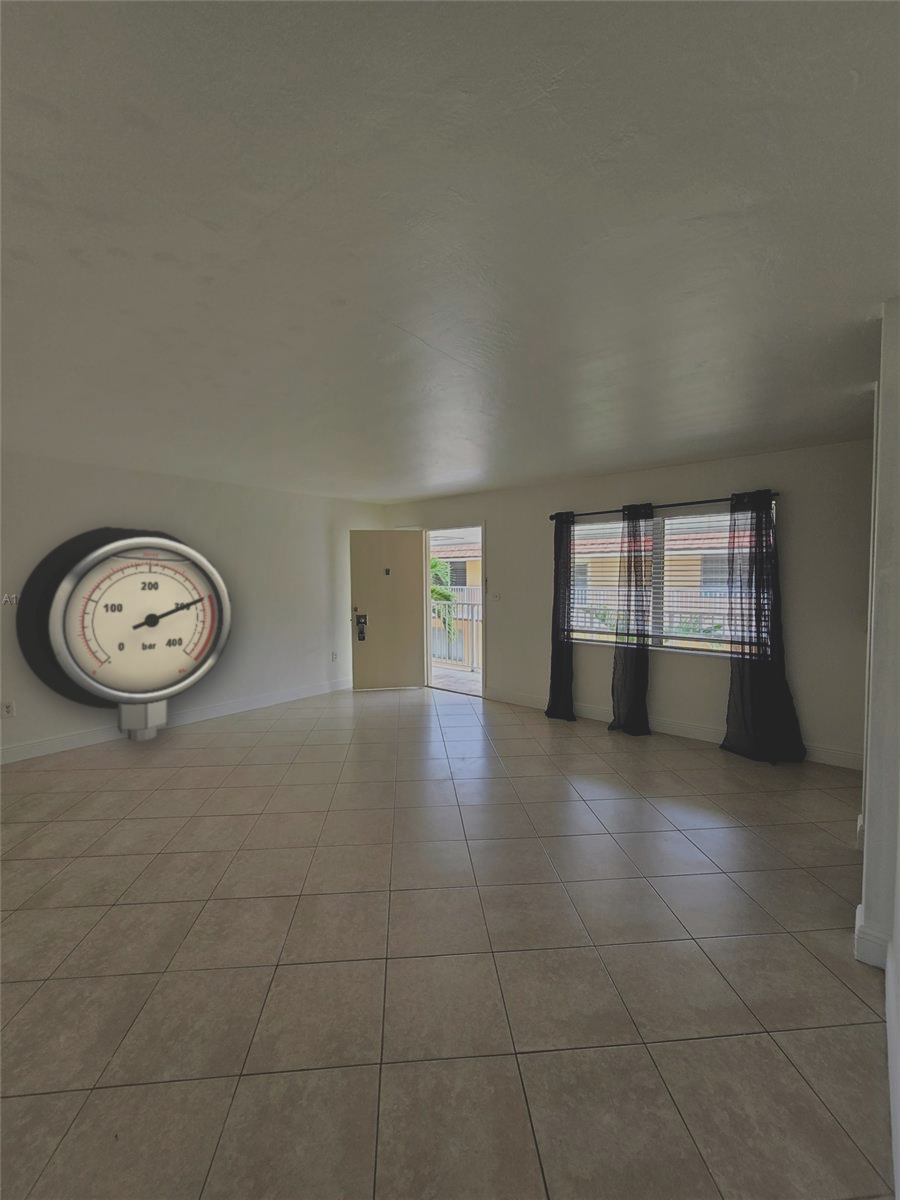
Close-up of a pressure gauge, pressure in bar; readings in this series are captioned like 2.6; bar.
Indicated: 300; bar
